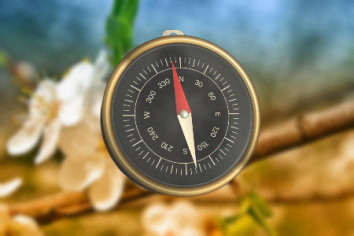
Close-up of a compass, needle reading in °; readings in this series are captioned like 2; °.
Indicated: 350; °
